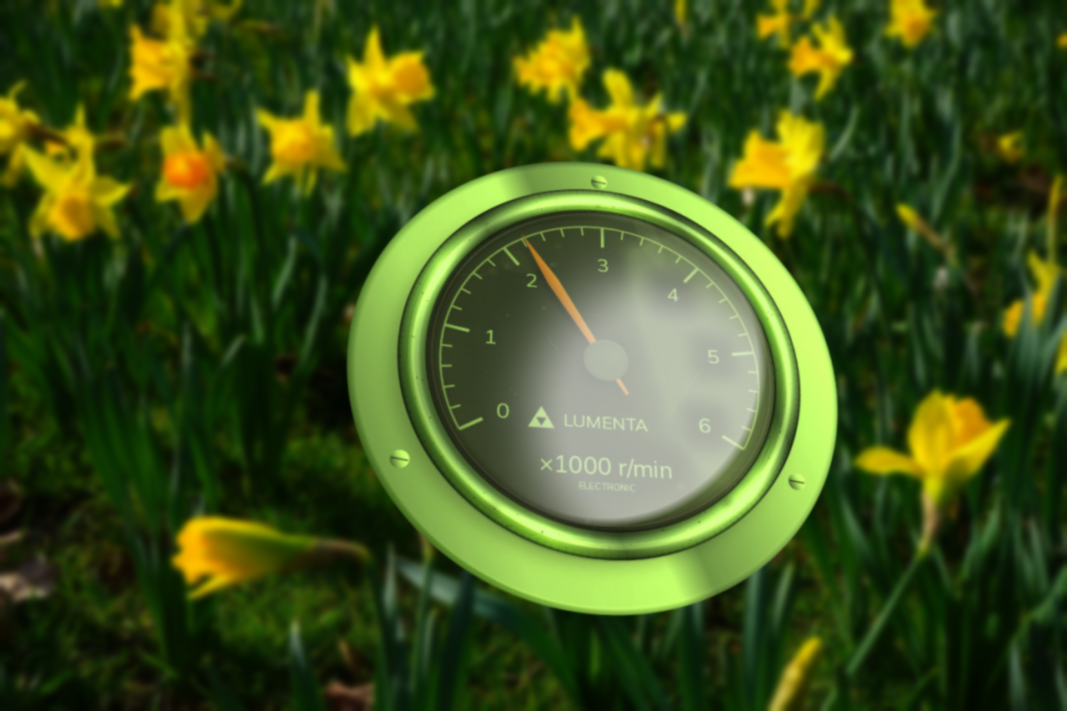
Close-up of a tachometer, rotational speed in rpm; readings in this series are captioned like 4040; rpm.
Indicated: 2200; rpm
